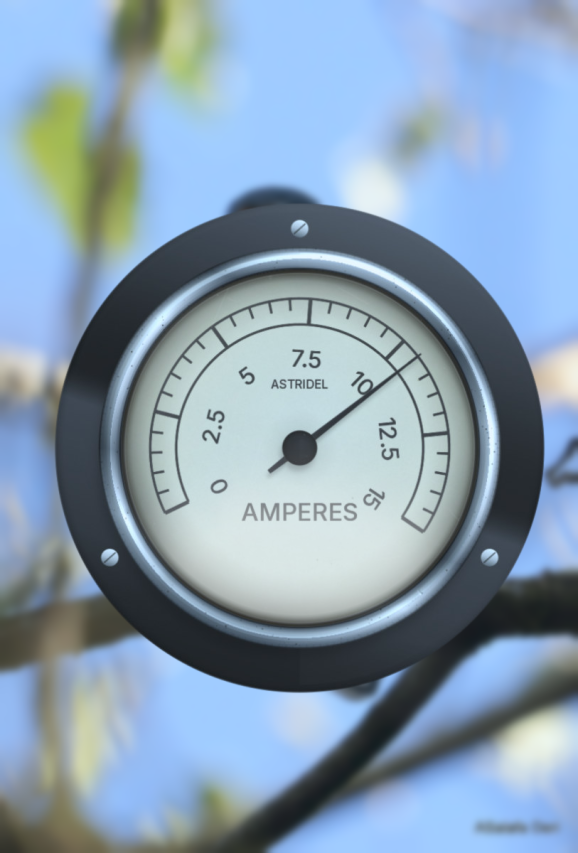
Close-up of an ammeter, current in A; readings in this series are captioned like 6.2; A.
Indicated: 10.5; A
